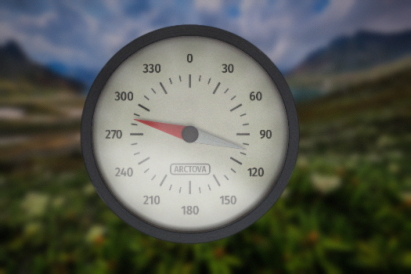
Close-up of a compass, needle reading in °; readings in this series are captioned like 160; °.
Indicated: 285; °
